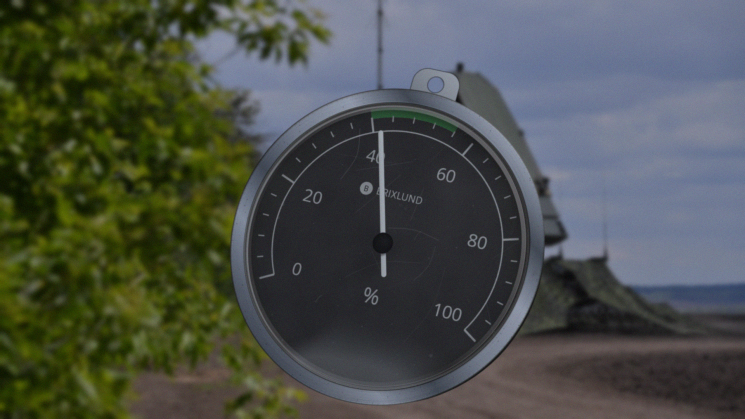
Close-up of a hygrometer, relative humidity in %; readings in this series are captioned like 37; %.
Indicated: 42; %
